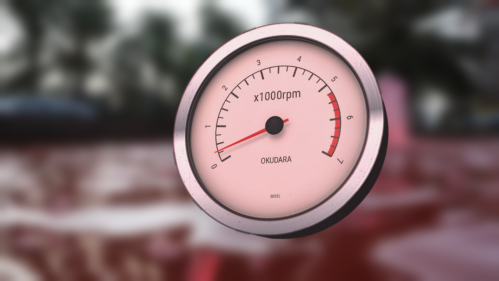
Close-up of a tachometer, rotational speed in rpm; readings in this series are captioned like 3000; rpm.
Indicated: 250; rpm
